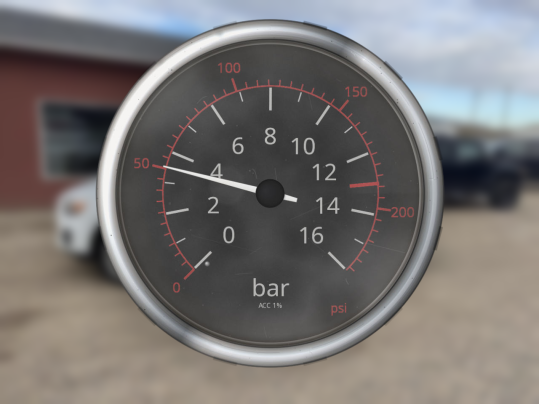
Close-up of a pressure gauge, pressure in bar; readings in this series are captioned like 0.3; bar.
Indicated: 3.5; bar
